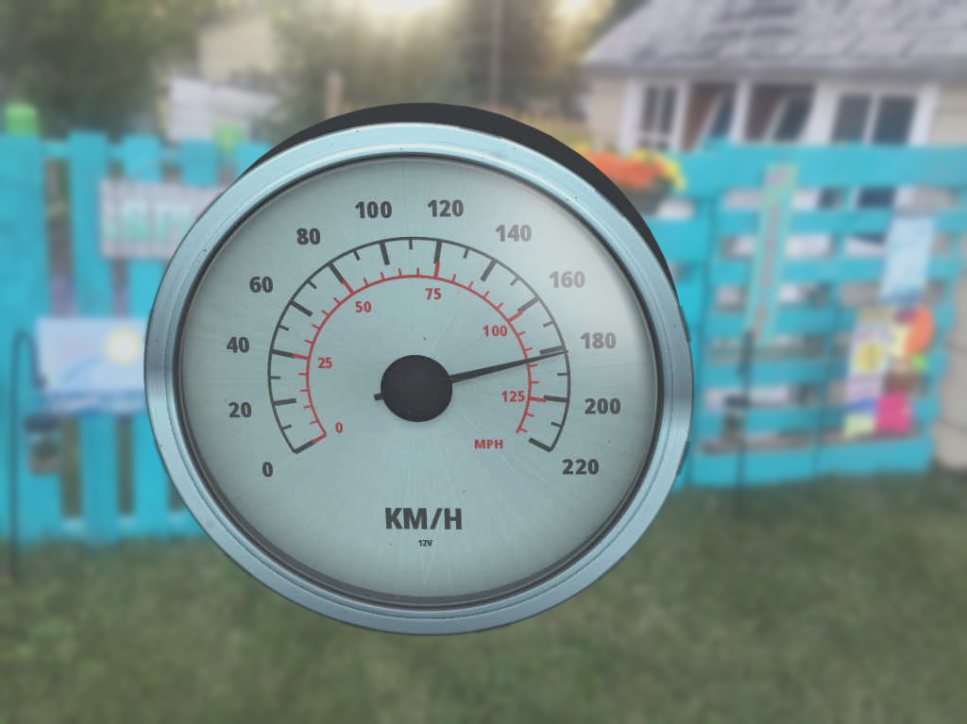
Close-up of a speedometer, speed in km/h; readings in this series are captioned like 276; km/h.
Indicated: 180; km/h
